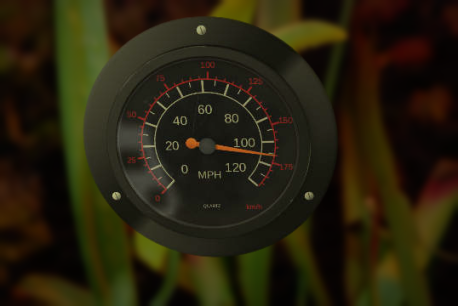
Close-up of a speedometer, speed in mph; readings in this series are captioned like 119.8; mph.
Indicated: 105; mph
